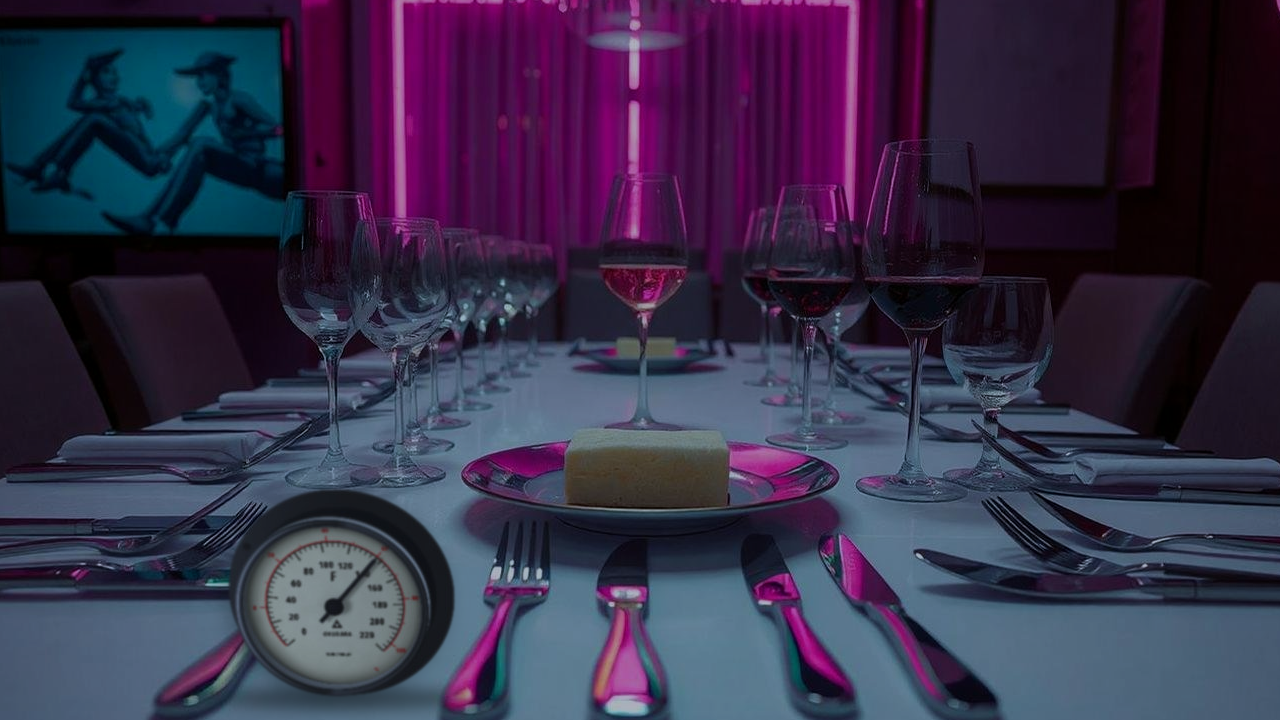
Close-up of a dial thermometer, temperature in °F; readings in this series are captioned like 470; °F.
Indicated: 140; °F
